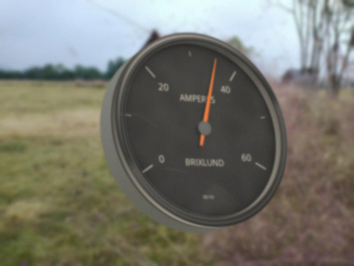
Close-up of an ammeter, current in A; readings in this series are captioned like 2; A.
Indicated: 35; A
